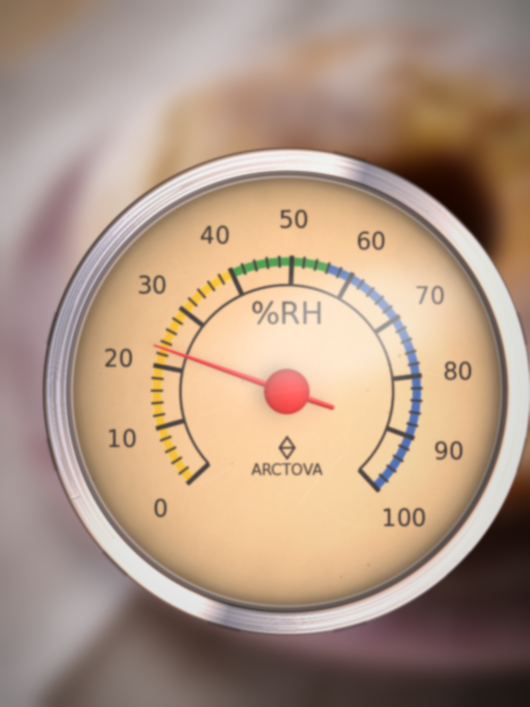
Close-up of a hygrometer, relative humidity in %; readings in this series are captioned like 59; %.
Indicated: 23; %
